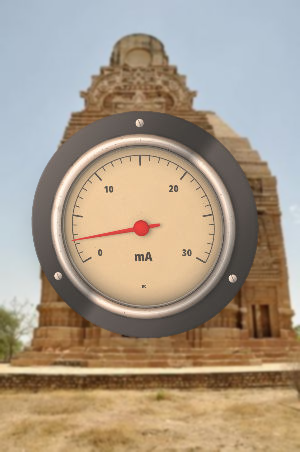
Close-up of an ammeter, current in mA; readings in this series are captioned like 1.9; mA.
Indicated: 2.5; mA
